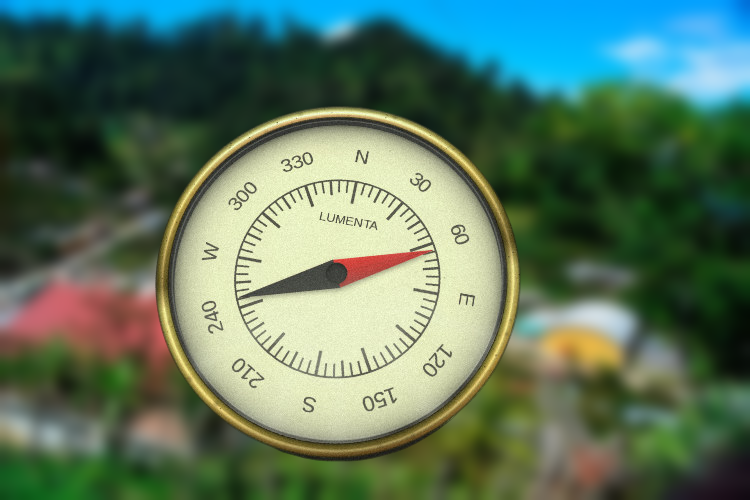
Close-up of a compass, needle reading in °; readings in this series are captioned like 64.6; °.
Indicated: 65; °
